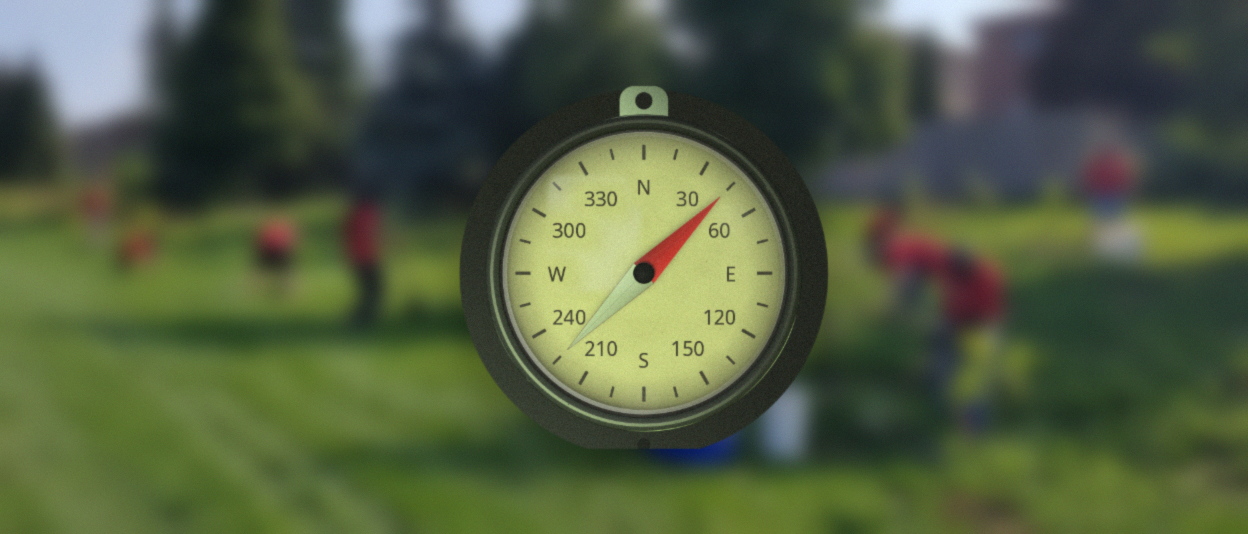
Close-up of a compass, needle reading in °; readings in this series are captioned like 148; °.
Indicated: 45; °
